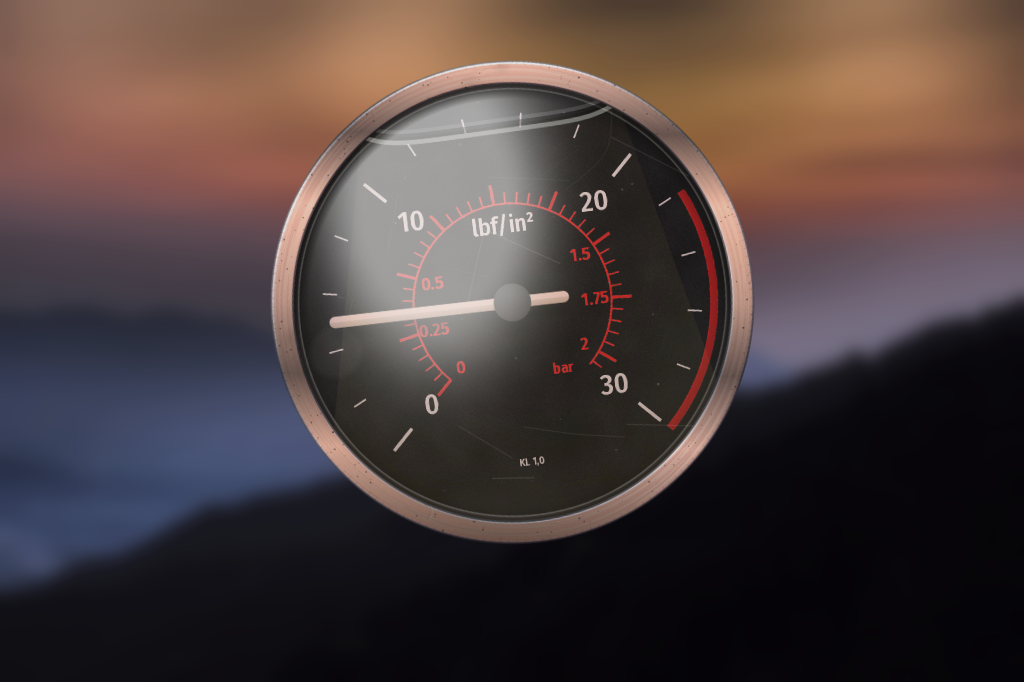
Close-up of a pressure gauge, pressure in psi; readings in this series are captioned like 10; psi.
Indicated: 5; psi
